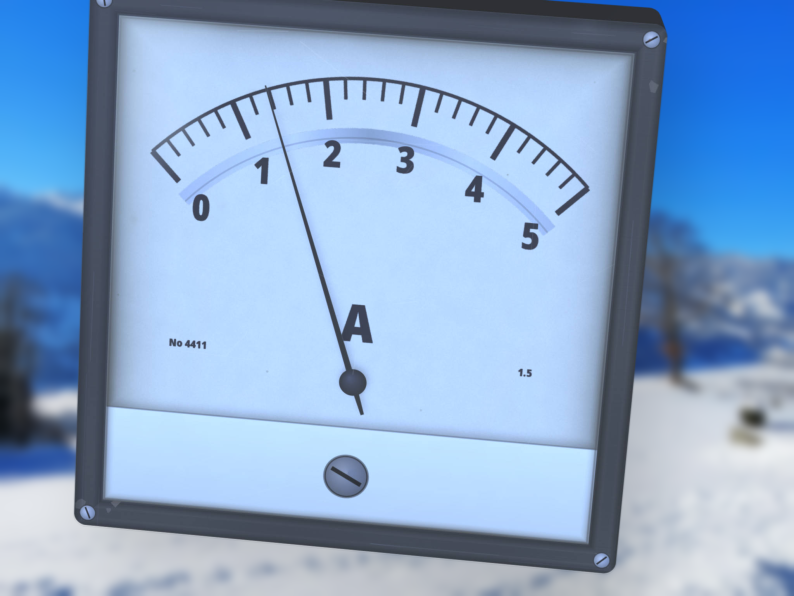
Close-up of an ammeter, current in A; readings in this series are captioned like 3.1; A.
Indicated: 1.4; A
